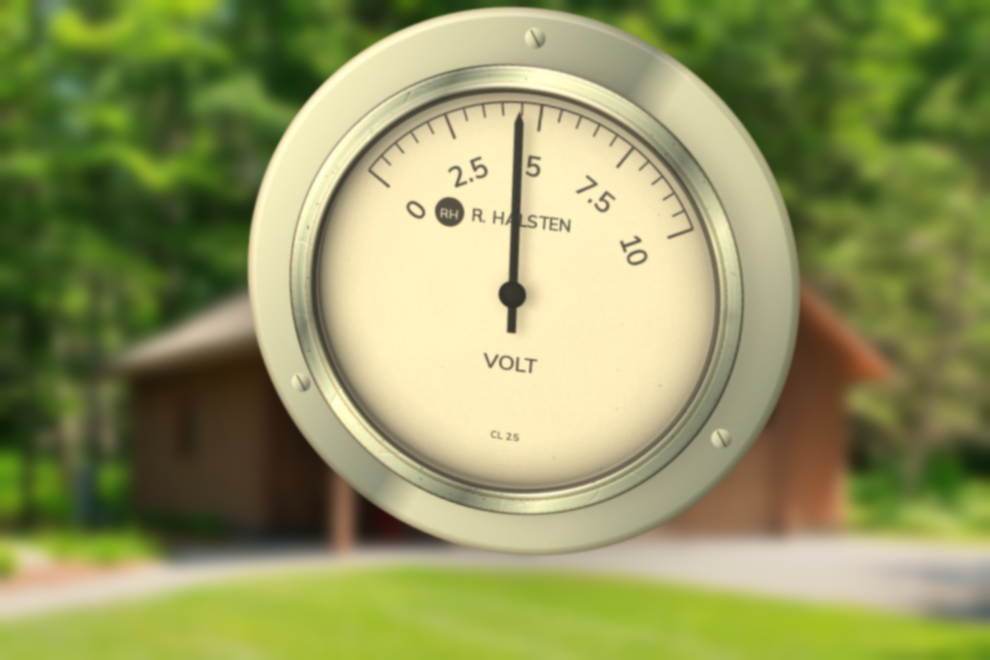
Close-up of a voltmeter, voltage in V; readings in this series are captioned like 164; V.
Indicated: 4.5; V
